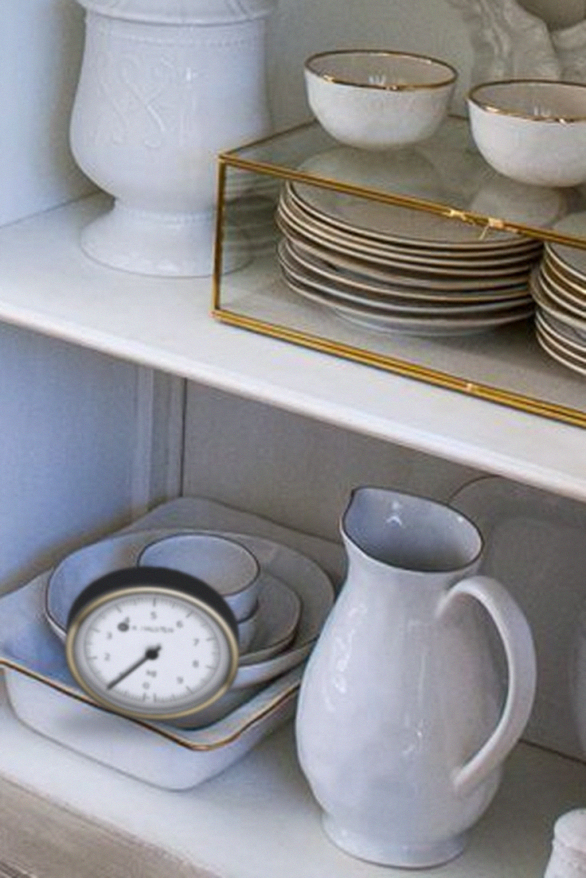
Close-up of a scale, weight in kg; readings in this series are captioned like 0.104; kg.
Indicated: 1; kg
